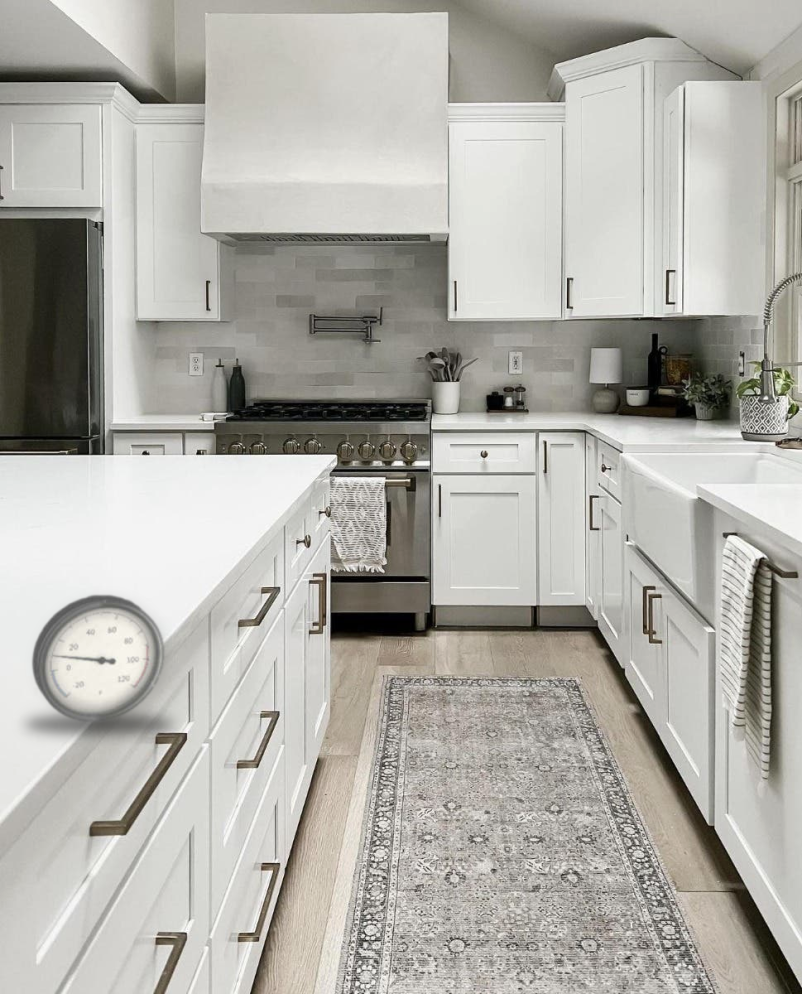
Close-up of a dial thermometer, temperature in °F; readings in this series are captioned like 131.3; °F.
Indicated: 10; °F
